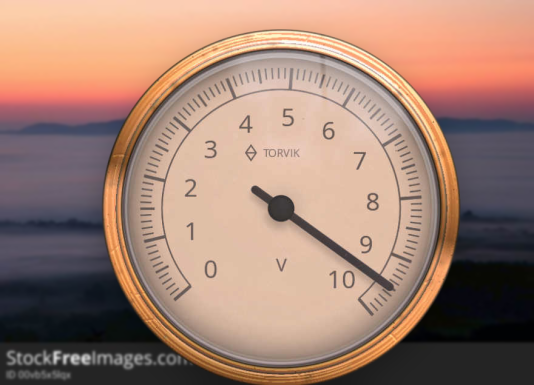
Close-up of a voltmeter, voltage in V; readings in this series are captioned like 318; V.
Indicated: 9.5; V
